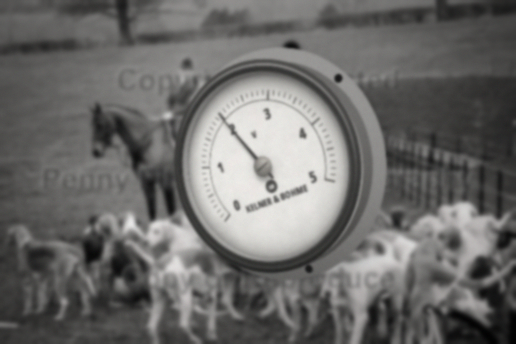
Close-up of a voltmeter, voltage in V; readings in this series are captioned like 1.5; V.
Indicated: 2; V
